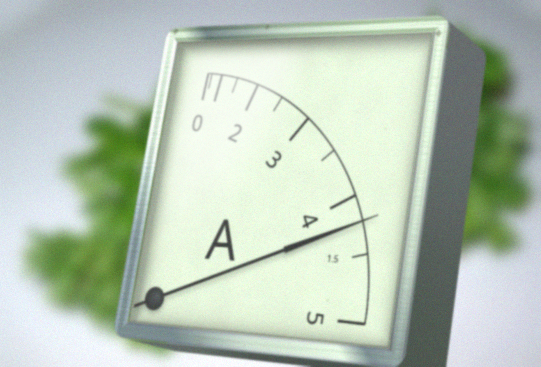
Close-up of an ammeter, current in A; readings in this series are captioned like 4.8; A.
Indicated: 4.25; A
